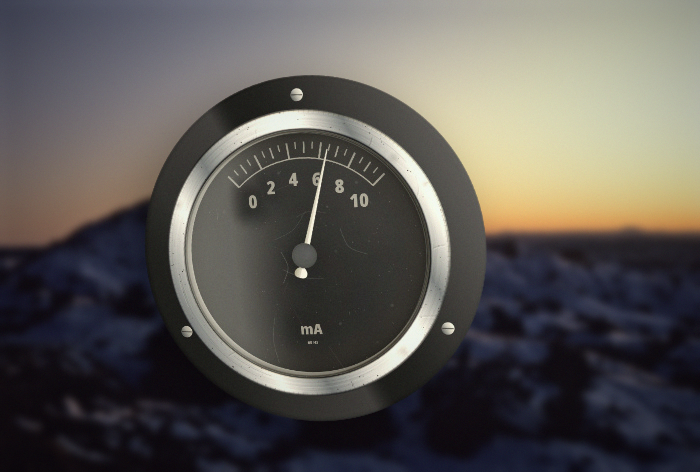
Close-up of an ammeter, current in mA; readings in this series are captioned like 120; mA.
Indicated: 6.5; mA
